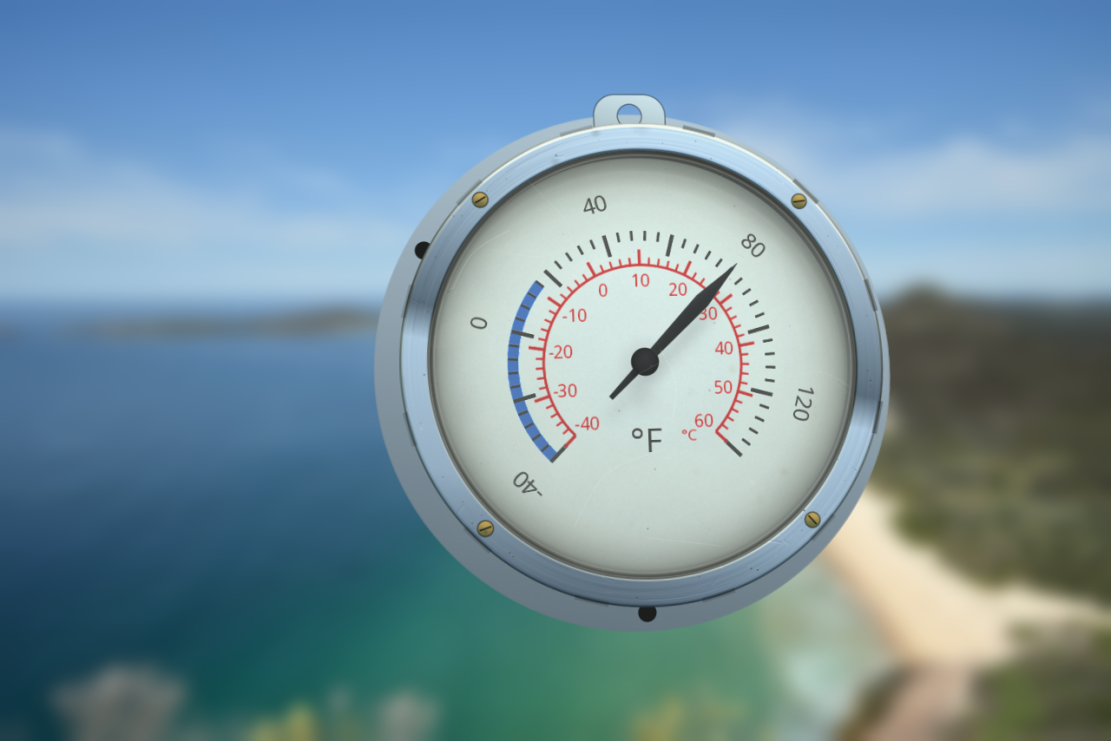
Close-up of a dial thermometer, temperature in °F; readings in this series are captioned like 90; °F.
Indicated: 80; °F
